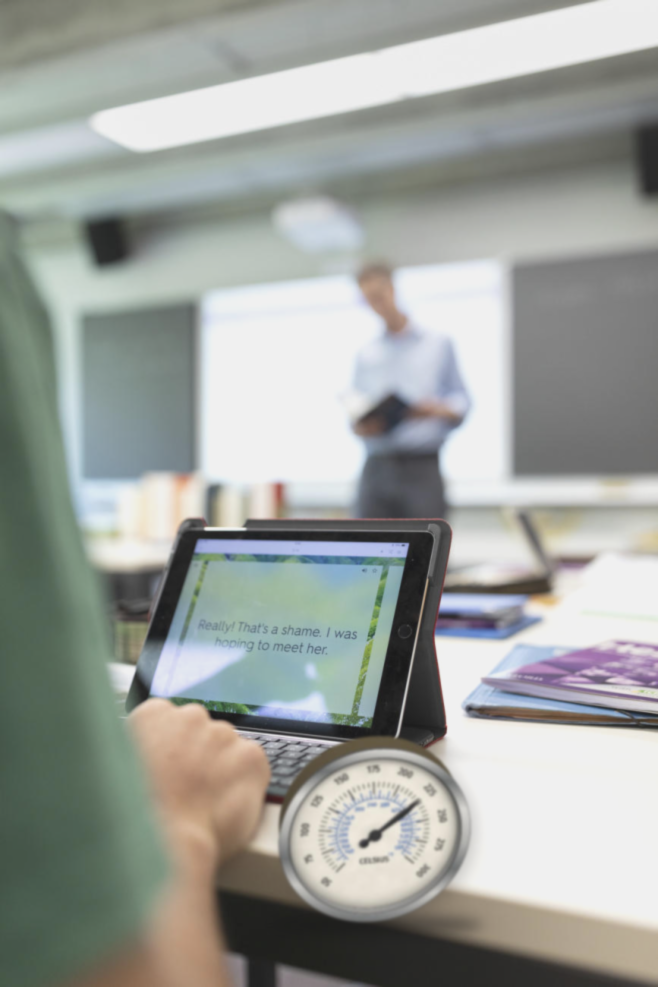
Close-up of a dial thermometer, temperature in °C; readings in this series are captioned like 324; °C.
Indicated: 225; °C
